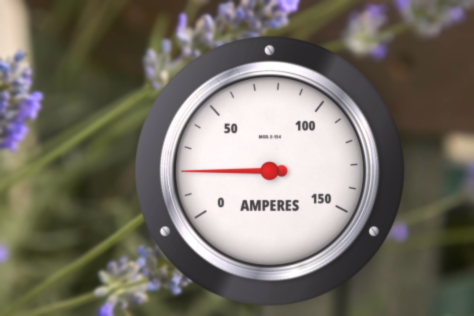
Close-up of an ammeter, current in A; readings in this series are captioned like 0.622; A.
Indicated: 20; A
